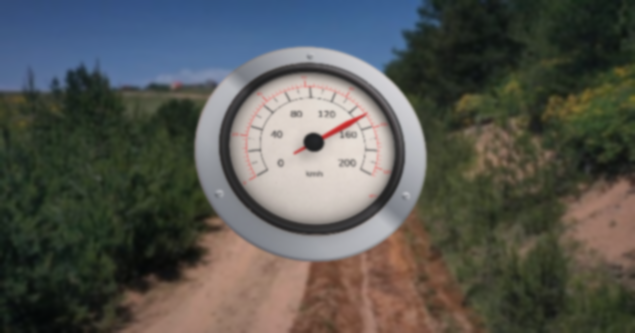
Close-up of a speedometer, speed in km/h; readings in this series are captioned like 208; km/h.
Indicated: 150; km/h
